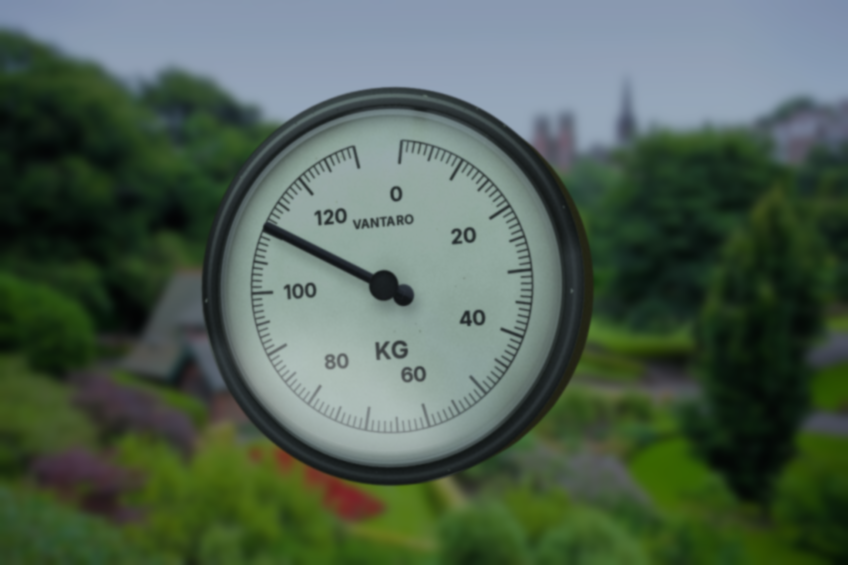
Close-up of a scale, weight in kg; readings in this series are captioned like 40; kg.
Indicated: 111; kg
